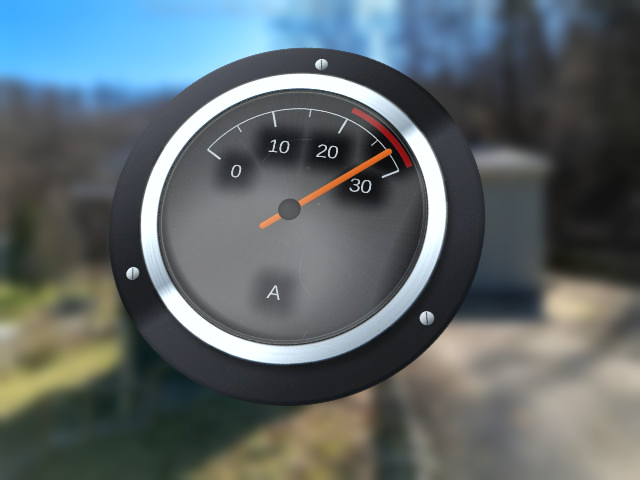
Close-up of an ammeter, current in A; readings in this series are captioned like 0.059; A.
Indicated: 27.5; A
